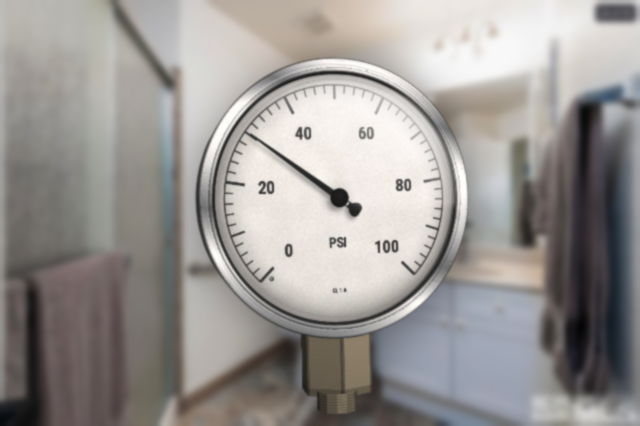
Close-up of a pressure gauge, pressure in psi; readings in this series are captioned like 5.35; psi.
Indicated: 30; psi
